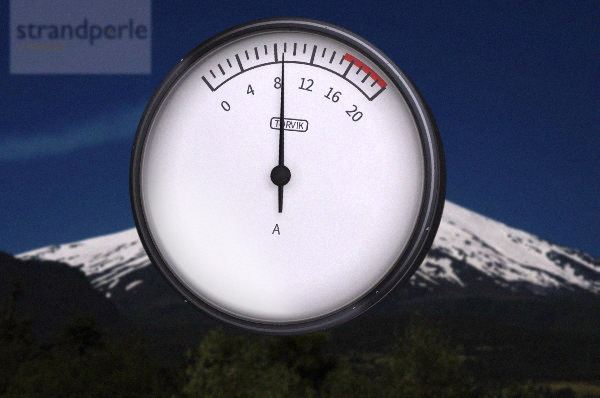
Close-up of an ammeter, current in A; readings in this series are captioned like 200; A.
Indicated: 9; A
